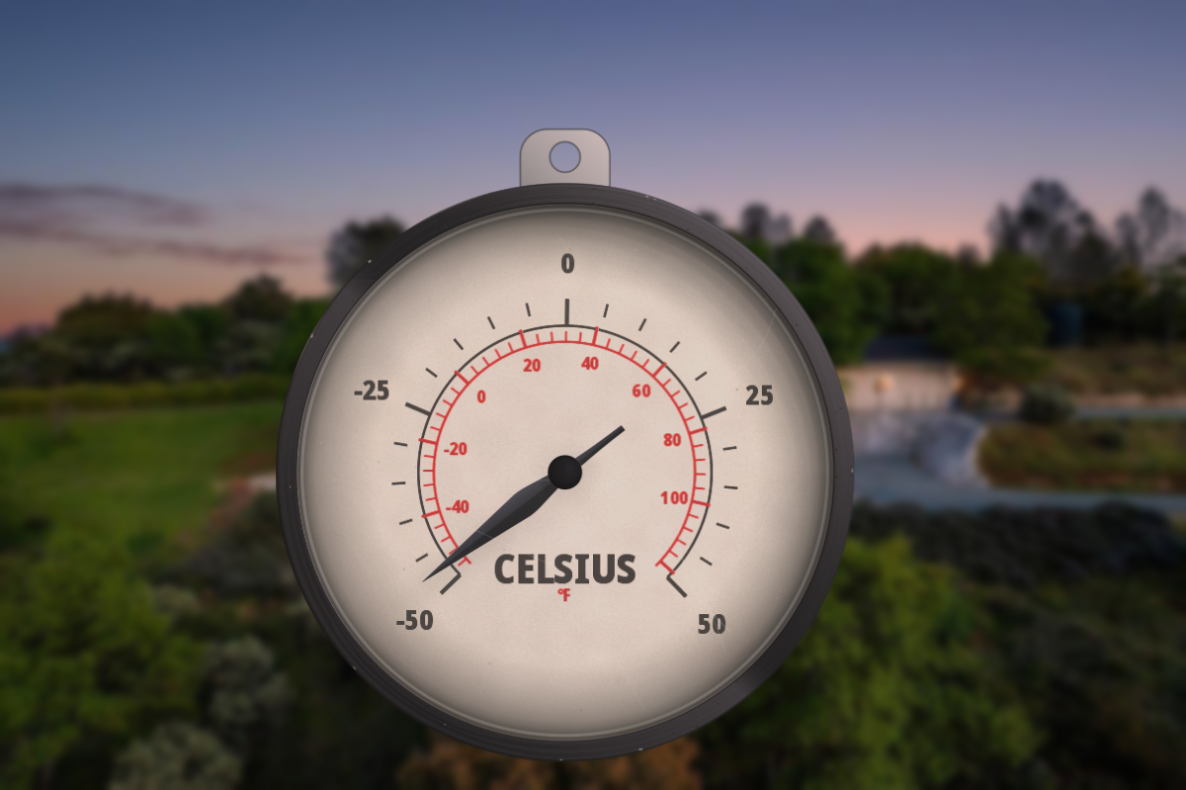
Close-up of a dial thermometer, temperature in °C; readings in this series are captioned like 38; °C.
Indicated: -47.5; °C
